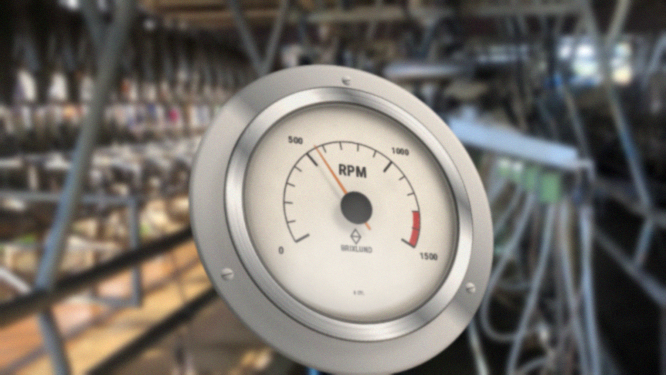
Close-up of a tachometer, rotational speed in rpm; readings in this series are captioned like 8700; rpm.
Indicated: 550; rpm
